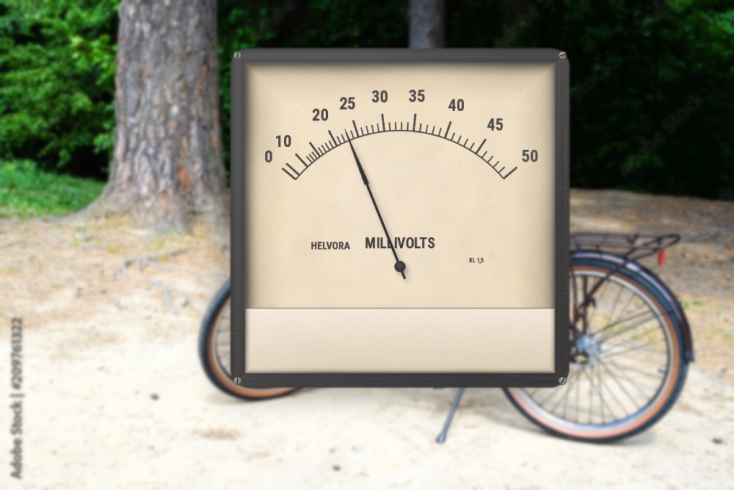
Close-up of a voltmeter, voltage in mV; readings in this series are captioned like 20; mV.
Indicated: 23; mV
